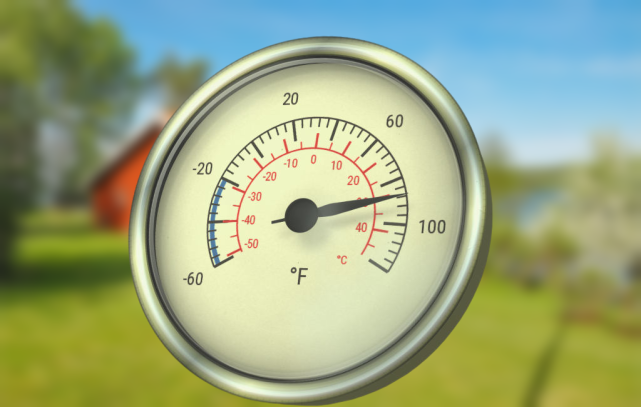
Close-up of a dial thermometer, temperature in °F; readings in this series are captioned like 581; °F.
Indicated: 88; °F
